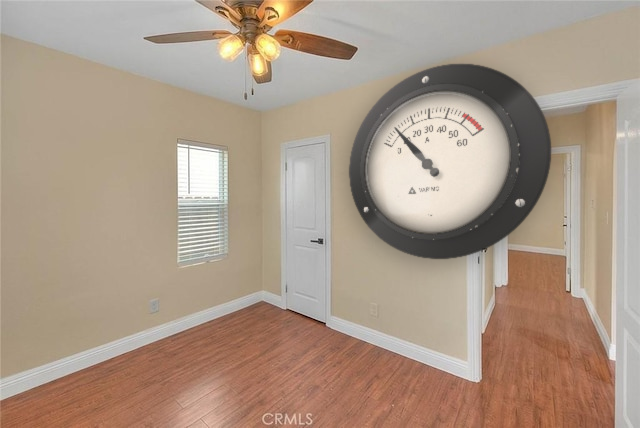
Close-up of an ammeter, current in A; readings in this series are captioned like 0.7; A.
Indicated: 10; A
